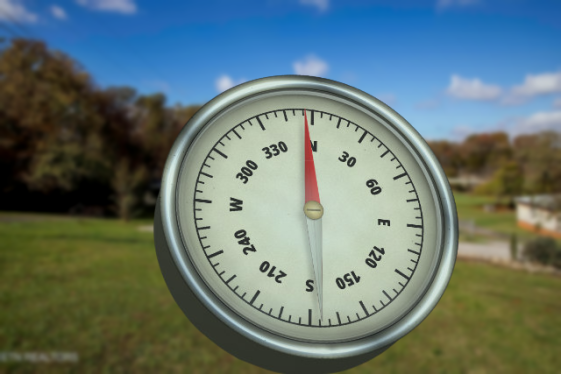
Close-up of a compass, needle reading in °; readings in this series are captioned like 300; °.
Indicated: 355; °
